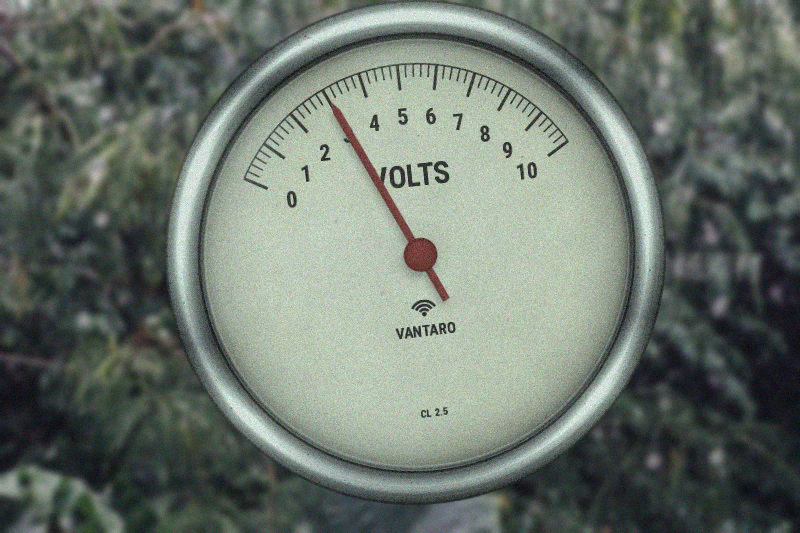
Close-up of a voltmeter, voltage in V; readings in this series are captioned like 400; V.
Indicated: 3; V
